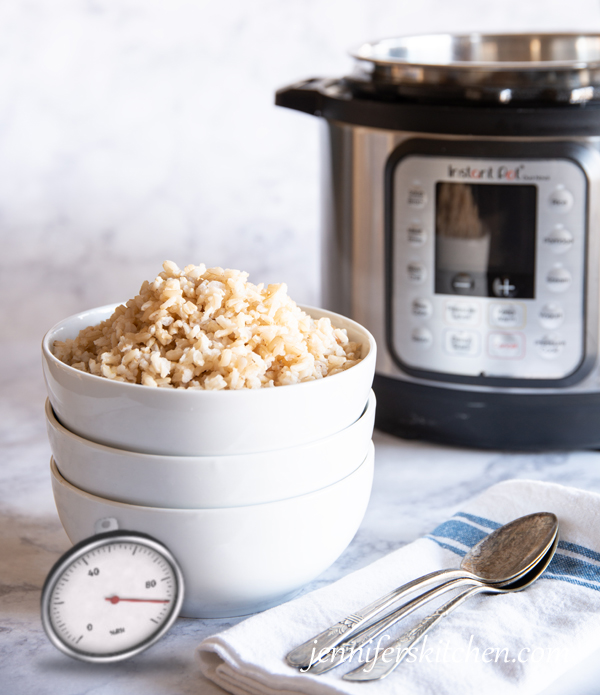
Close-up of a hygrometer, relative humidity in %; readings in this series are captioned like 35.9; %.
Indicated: 90; %
